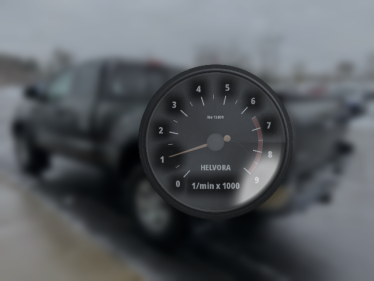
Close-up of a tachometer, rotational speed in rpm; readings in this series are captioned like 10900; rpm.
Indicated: 1000; rpm
